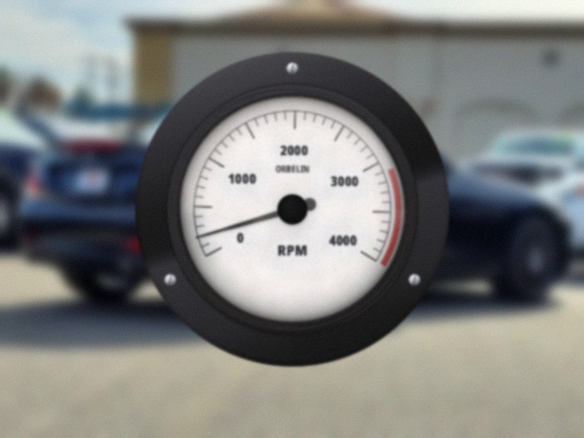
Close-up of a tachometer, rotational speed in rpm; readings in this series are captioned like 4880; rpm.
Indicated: 200; rpm
